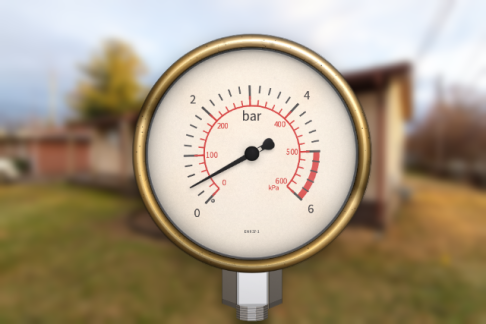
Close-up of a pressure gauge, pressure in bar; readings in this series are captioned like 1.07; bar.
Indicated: 0.4; bar
